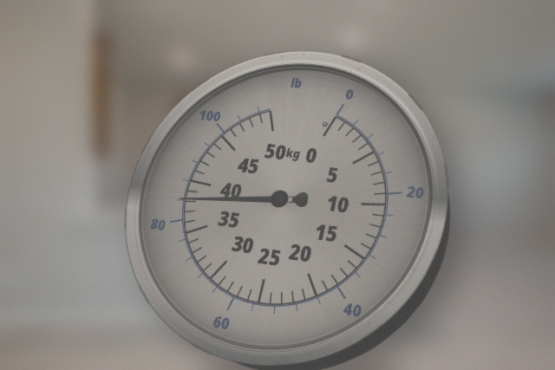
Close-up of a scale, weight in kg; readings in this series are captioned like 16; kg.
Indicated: 38; kg
